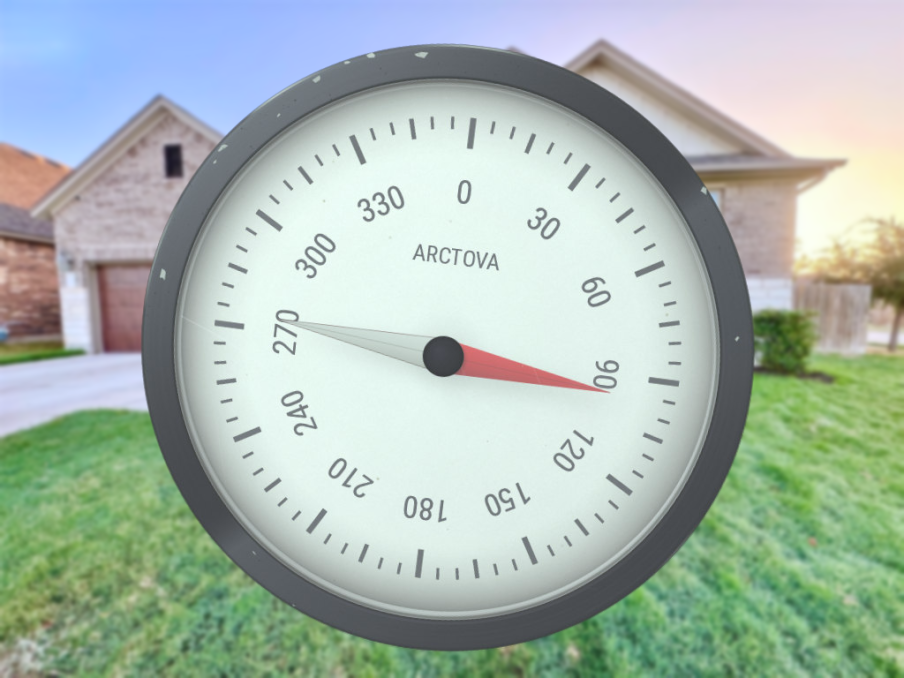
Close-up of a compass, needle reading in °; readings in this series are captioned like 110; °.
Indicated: 95; °
